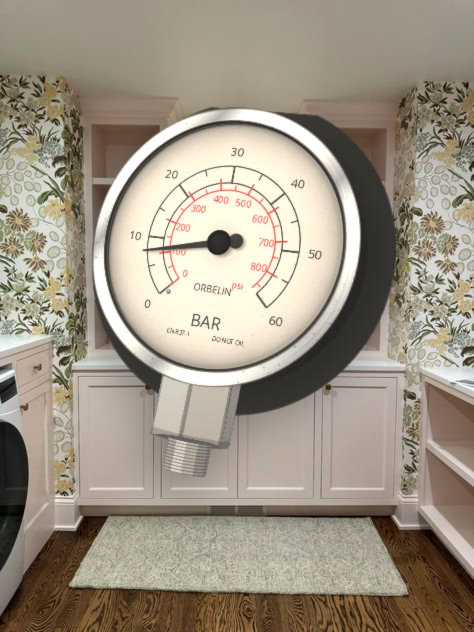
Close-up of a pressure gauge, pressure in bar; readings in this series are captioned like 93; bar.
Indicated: 7.5; bar
